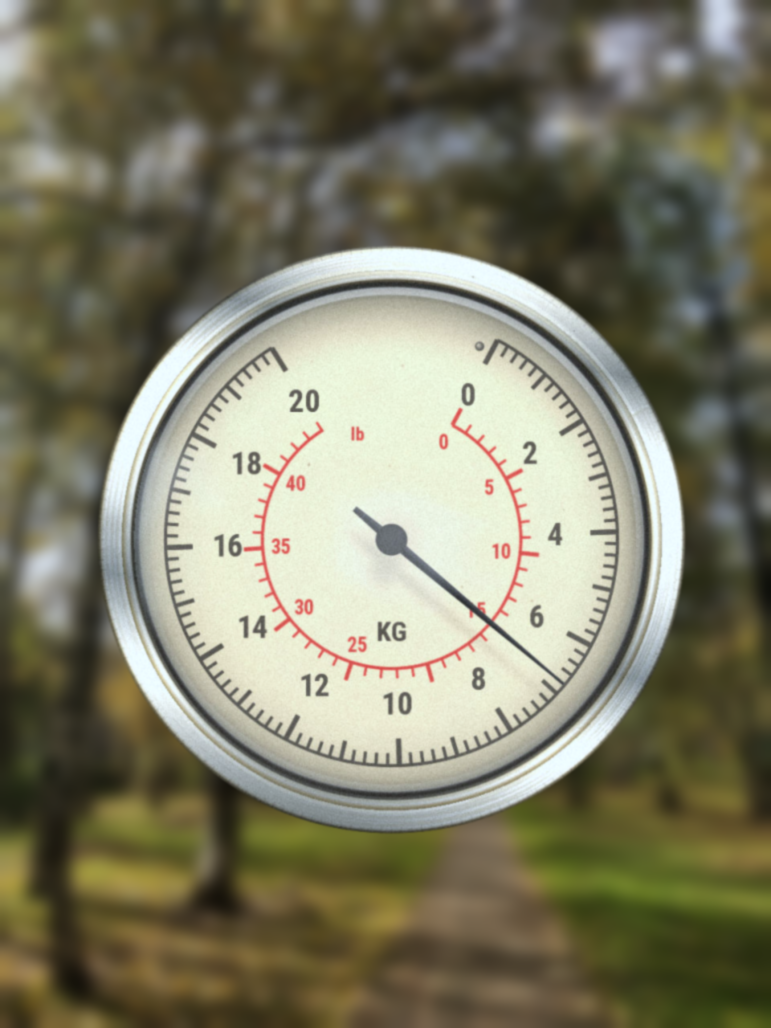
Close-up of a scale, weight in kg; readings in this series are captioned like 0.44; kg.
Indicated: 6.8; kg
